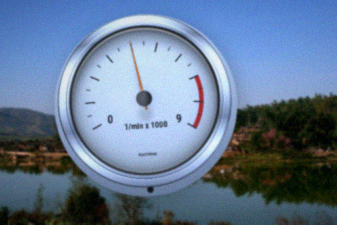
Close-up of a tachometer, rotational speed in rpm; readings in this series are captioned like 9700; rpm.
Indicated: 4000; rpm
